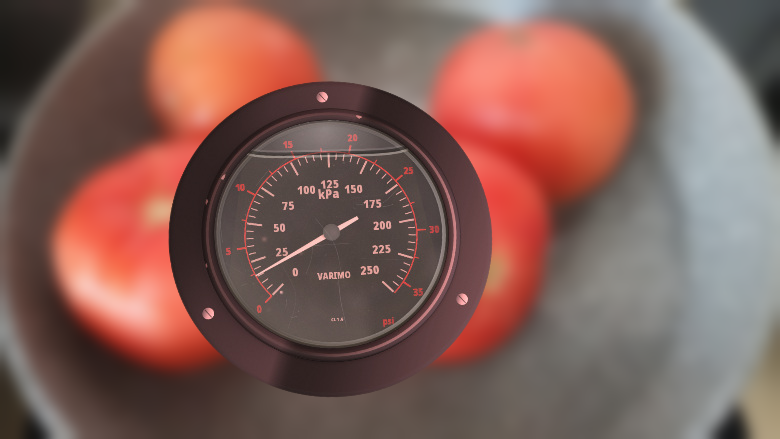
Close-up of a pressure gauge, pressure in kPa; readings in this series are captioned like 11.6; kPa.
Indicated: 15; kPa
